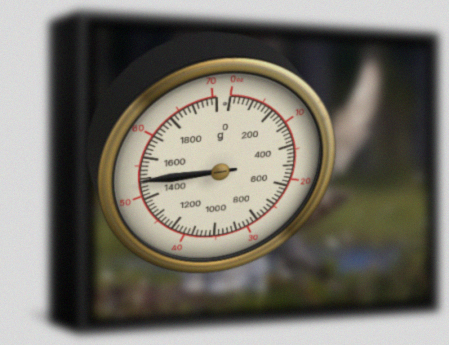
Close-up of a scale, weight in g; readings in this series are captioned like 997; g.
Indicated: 1500; g
